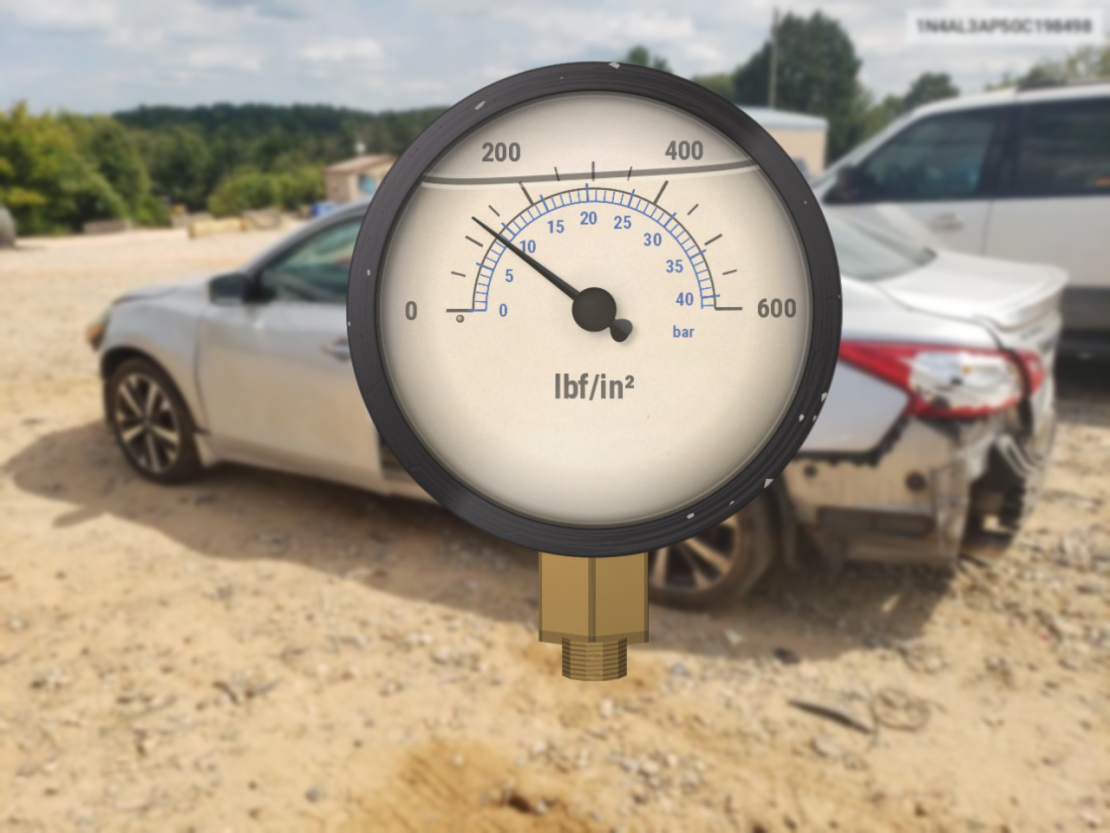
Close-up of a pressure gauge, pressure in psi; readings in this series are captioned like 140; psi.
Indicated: 125; psi
